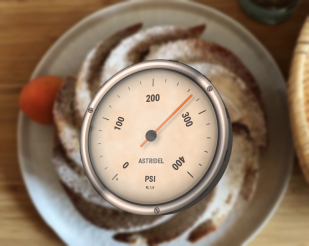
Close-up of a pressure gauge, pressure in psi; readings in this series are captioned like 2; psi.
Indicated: 270; psi
